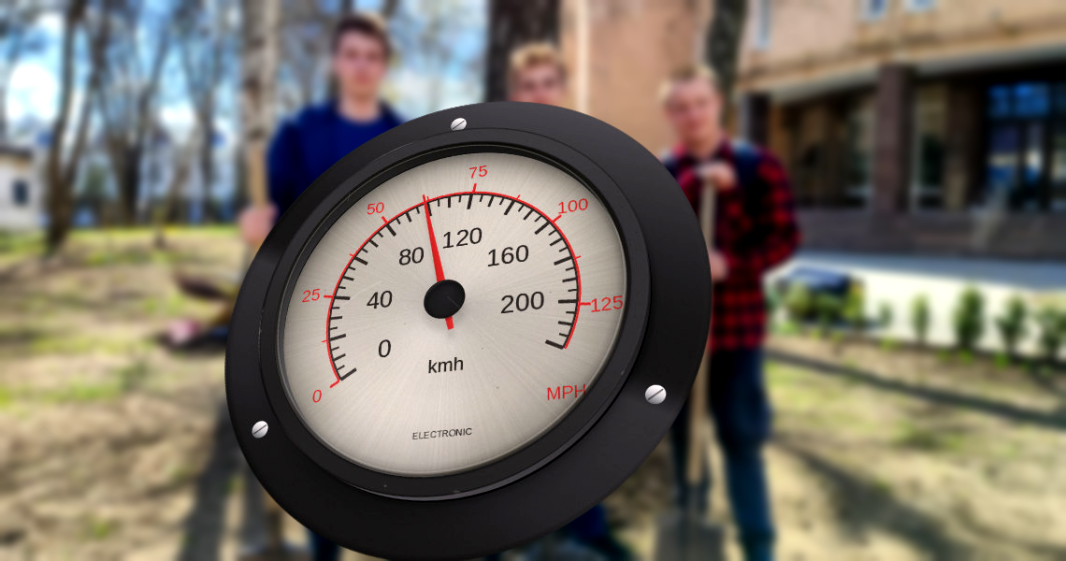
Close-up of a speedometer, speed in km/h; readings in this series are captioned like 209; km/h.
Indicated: 100; km/h
